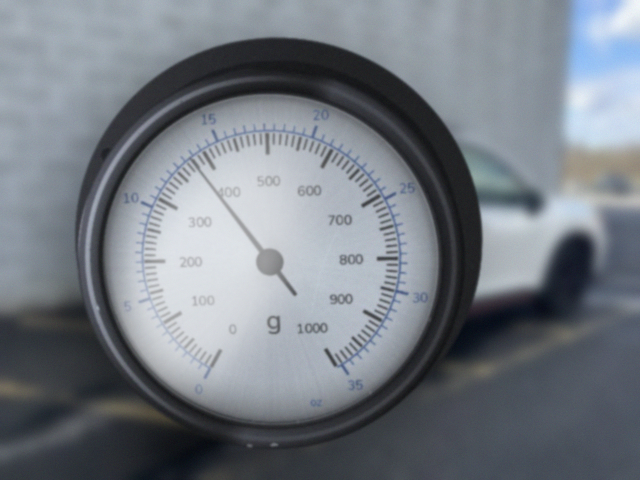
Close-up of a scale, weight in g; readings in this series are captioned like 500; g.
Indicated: 380; g
